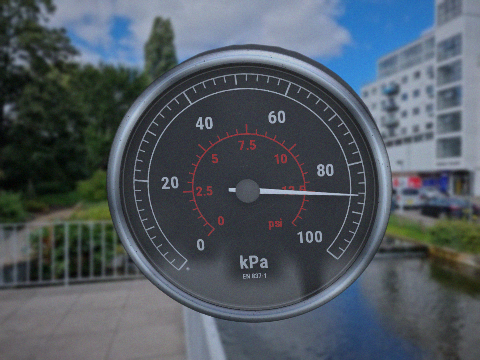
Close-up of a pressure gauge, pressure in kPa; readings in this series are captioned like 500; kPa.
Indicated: 86; kPa
